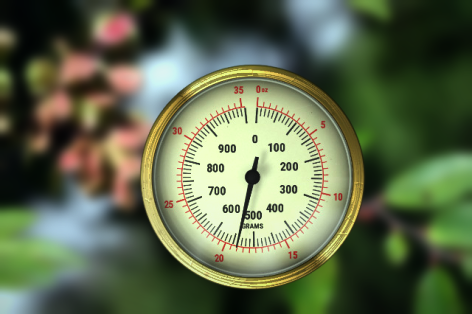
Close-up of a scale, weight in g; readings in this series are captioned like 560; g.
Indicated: 540; g
